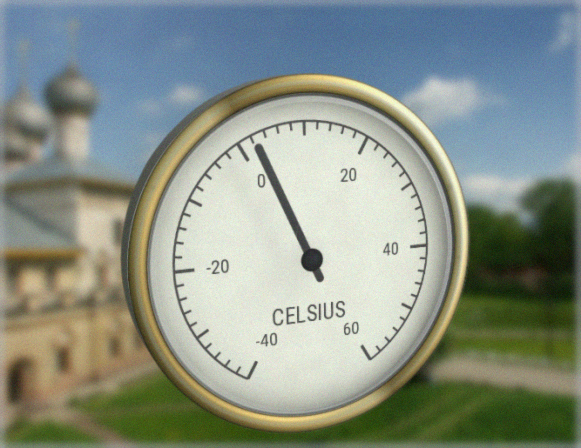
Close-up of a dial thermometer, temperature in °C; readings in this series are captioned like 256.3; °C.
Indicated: 2; °C
